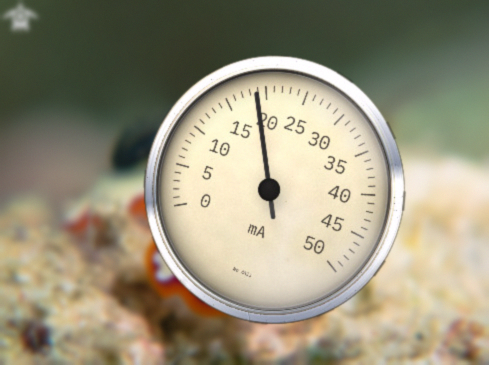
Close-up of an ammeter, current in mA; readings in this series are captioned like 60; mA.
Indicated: 19; mA
